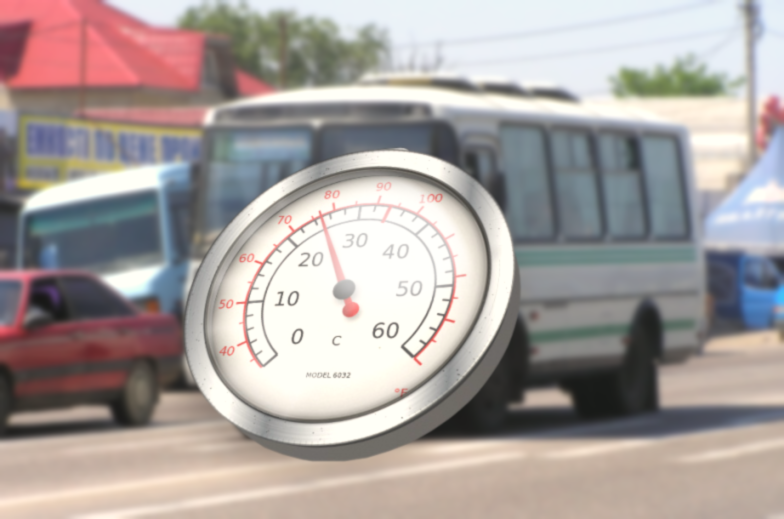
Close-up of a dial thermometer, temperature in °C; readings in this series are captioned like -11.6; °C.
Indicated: 25; °C
